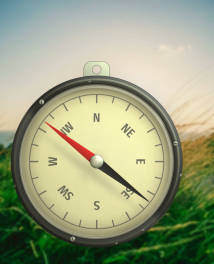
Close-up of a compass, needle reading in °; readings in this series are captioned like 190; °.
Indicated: 307.5; °
